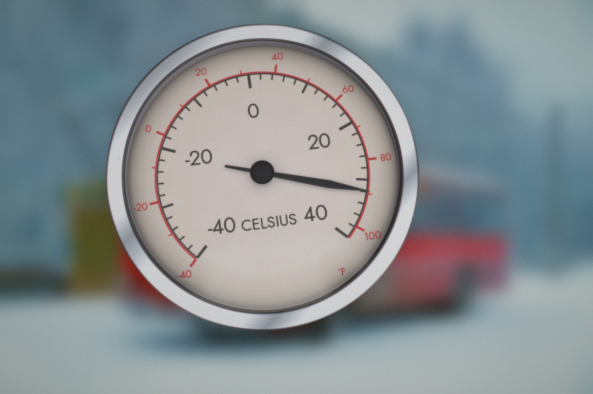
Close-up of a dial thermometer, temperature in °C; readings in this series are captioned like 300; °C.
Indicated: 32; °C
